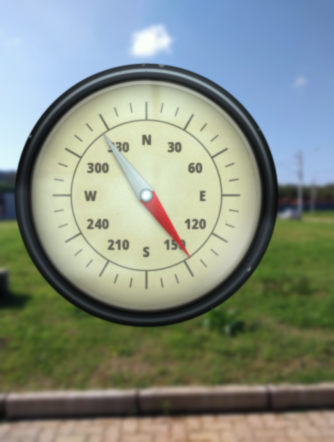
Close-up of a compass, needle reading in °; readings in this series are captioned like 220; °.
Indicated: 145; °
